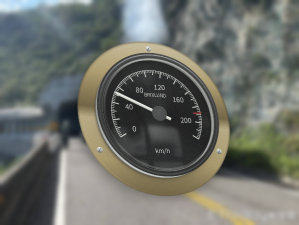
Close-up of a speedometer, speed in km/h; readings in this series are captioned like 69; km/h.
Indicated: 50; km/h
